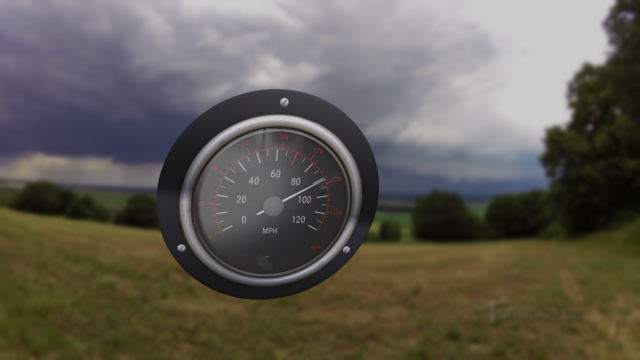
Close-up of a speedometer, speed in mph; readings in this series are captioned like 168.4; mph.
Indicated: 90; mph
